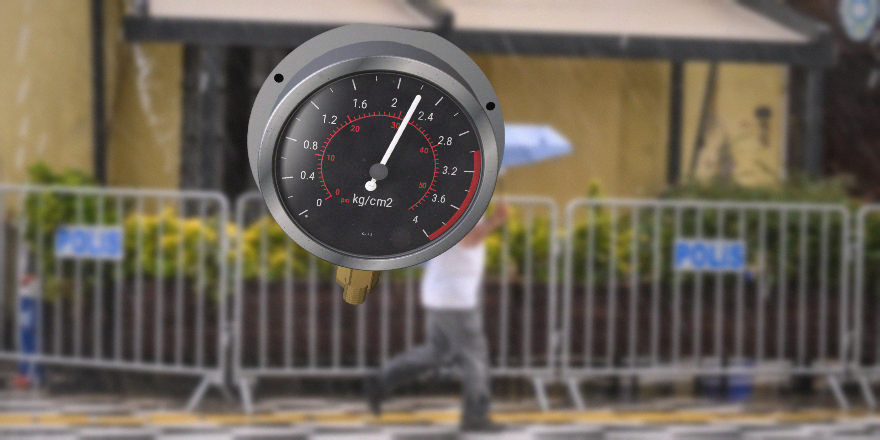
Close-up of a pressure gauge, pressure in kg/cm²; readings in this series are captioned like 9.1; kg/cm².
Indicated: 2.2; kg/cm²
